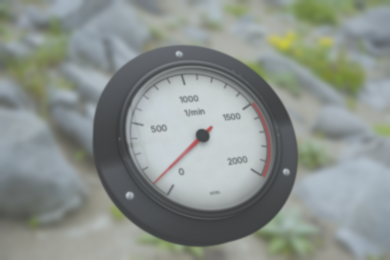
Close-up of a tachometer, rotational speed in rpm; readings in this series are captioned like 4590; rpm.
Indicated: 100; rpm
